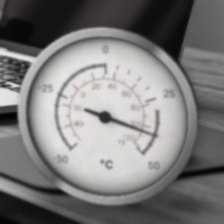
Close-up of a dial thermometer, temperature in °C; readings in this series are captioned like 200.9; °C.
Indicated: 40; °C
